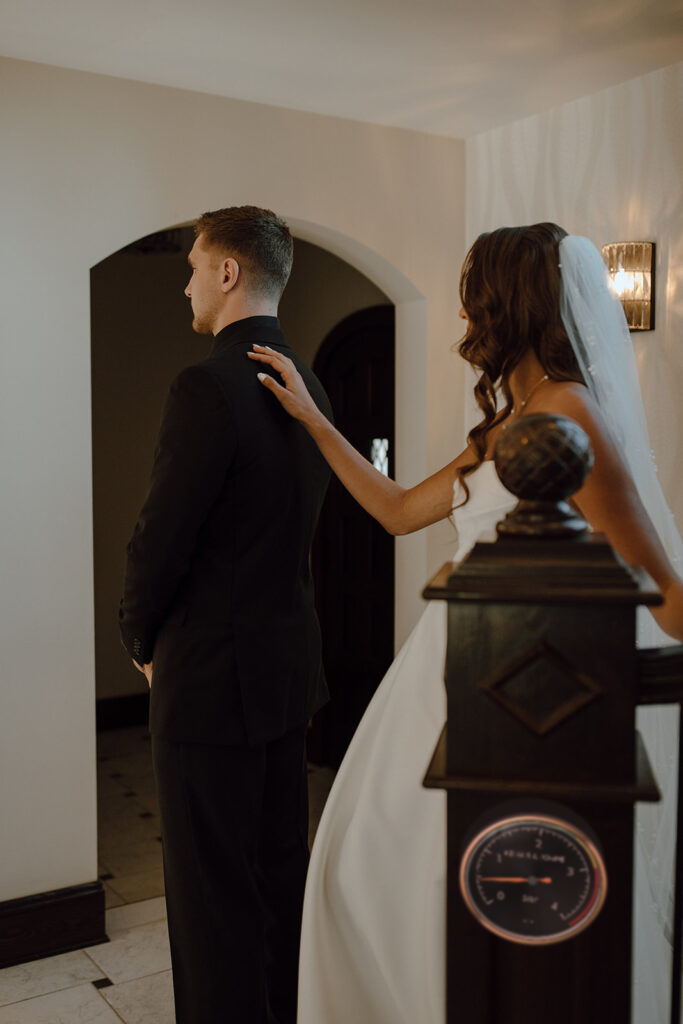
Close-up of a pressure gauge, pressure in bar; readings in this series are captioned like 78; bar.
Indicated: 0.5; bar
